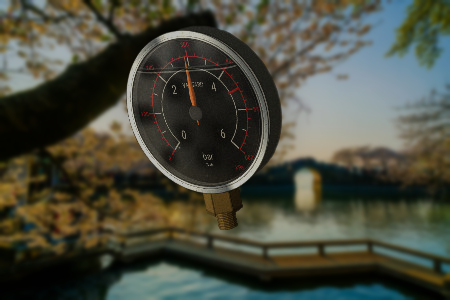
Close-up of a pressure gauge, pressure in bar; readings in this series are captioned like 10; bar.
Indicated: 3; bar
